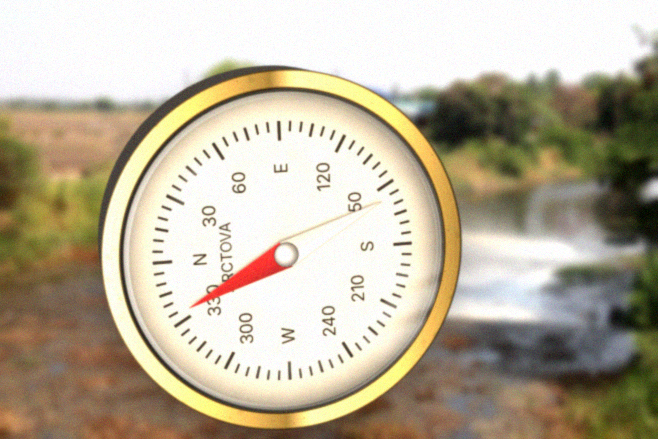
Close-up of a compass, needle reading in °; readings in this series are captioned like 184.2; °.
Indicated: 335; °
